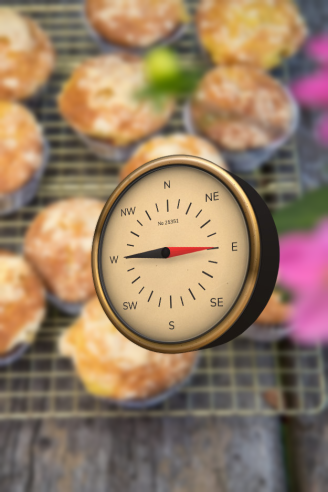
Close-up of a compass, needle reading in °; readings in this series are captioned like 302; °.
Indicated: 90; °
